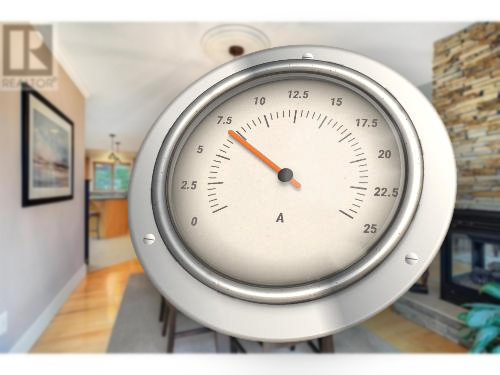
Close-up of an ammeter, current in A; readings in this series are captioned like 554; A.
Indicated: 7; A
